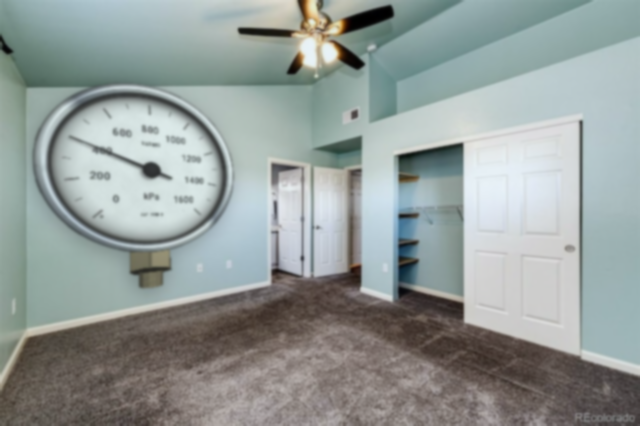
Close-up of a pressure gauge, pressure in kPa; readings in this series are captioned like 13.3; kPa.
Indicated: 400; kPa
